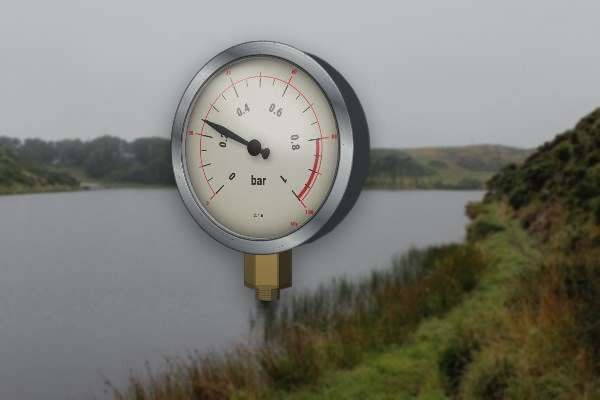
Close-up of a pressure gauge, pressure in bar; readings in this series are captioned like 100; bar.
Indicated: 0.25; bar
